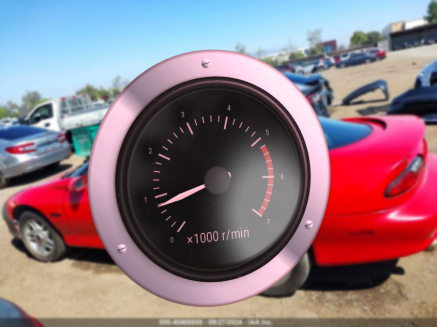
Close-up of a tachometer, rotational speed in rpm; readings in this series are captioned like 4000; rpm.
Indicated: 800; rpm
